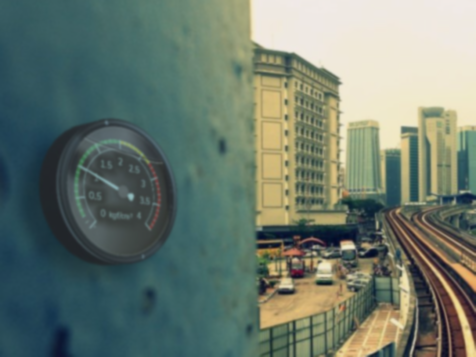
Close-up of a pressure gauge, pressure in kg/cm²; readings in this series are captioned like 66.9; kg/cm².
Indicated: 1; kg/cm²
